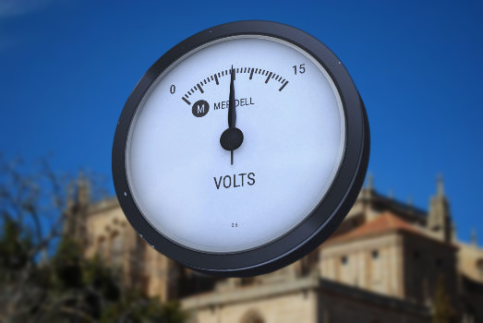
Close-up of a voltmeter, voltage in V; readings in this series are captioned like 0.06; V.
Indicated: 7.5; V
